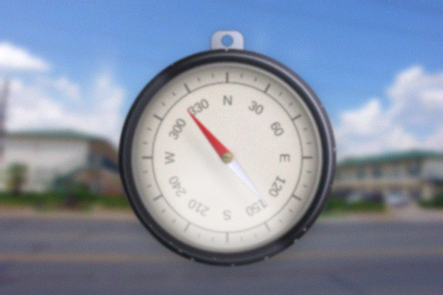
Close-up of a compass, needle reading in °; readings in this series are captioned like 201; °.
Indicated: 320; °
